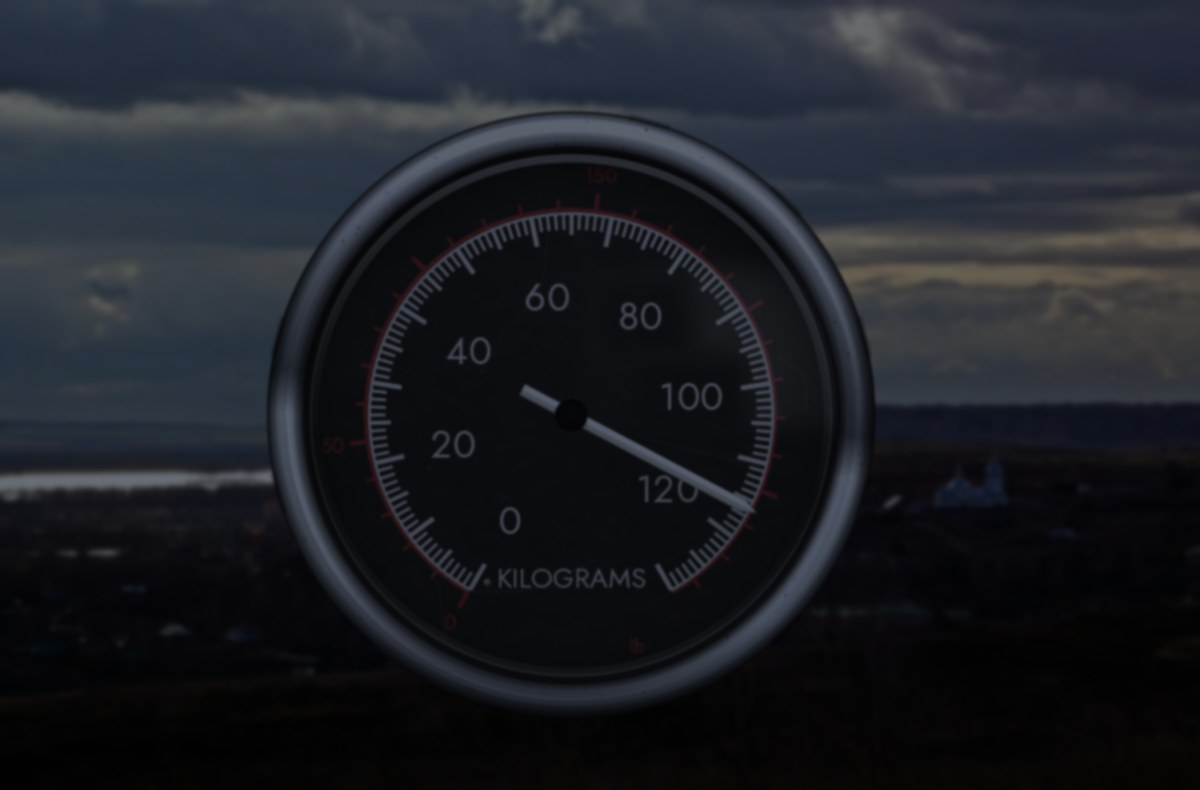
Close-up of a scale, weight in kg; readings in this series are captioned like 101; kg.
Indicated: 116; kg
